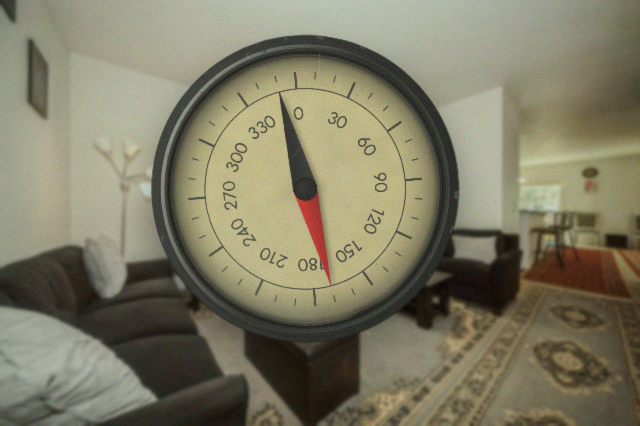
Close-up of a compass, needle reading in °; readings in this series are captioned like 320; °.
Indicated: 170; °
